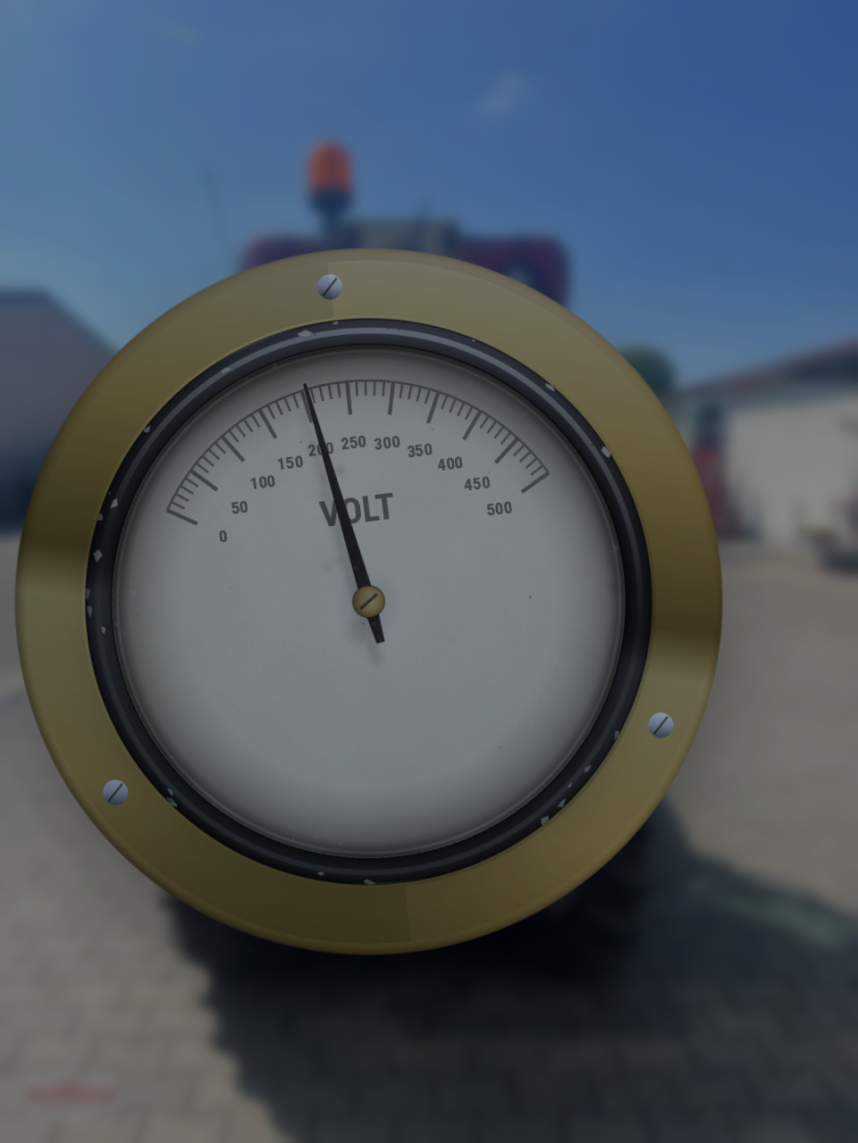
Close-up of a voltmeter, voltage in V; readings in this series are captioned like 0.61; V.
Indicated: 205; V
